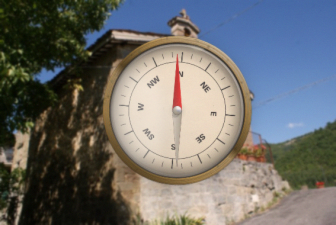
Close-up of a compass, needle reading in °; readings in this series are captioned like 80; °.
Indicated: 355; °
